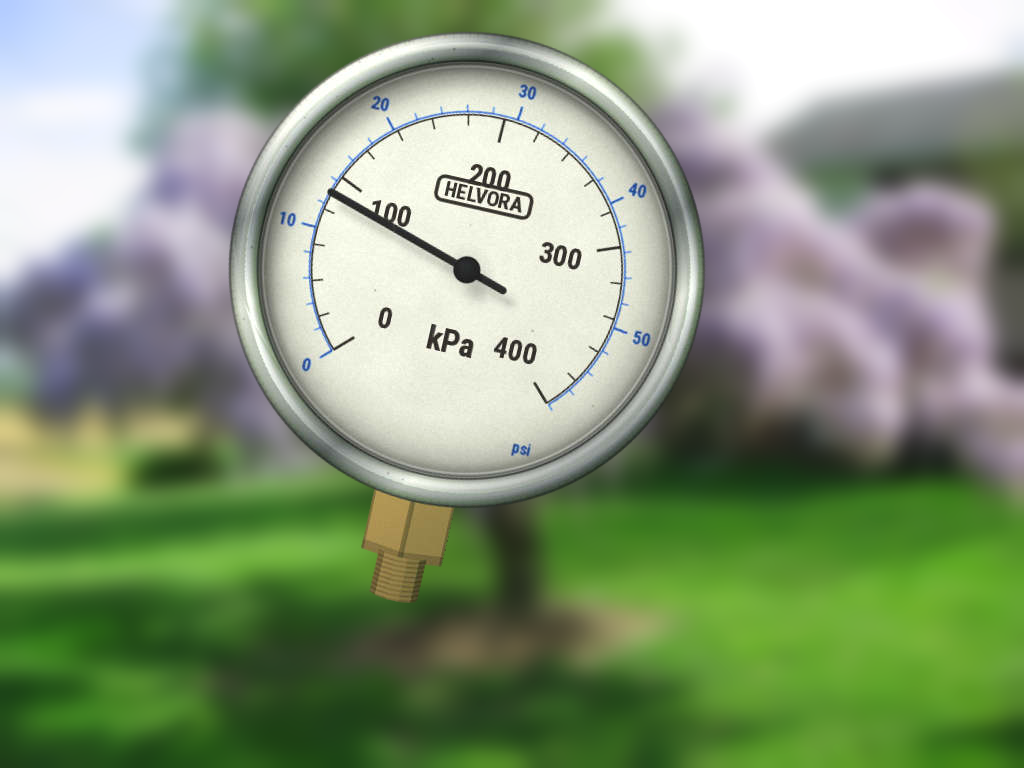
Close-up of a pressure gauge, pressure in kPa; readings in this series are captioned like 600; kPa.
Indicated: 90; kPa
